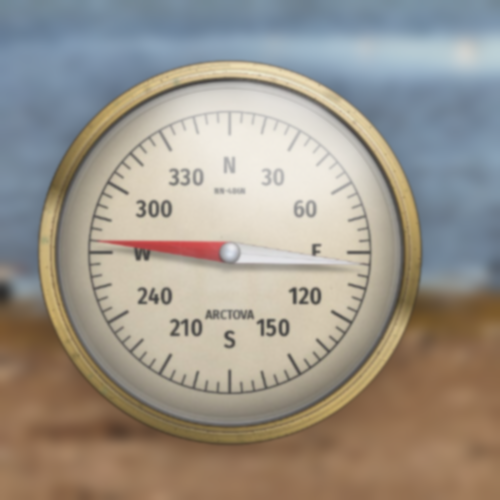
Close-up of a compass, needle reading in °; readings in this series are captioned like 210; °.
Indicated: 275; °
